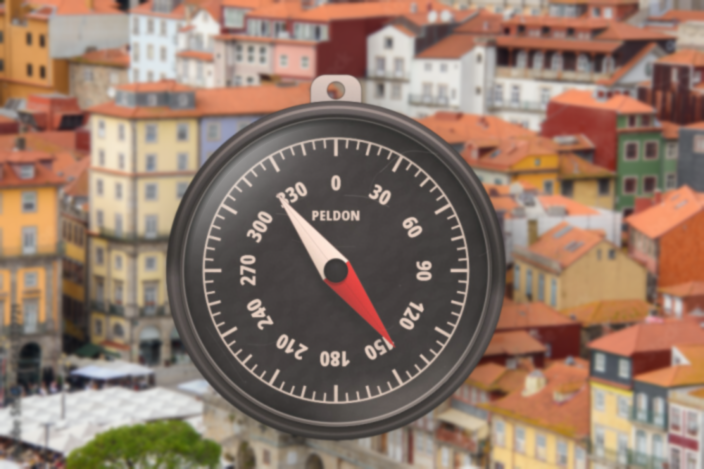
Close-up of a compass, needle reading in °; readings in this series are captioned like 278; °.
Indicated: 142.5; °
